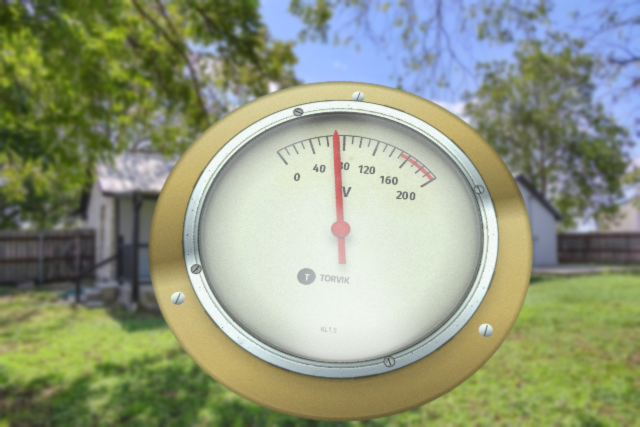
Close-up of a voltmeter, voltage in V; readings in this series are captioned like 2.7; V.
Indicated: 70; V
